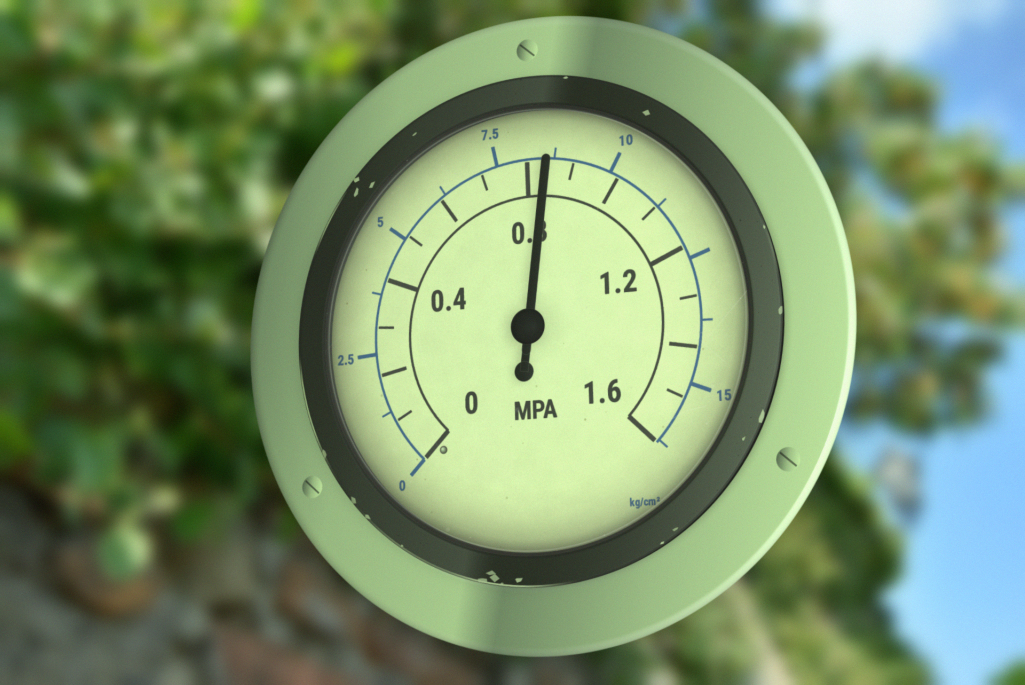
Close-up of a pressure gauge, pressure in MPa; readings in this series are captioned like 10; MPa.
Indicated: 0.85; MPa
